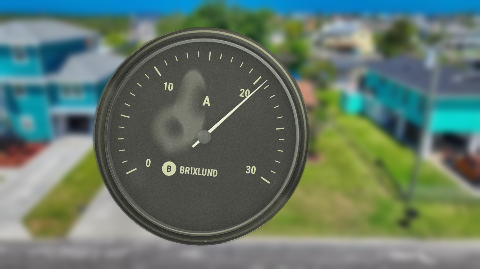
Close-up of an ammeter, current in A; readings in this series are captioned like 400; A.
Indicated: 20.5; A
